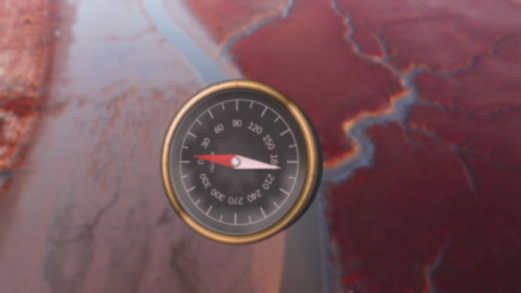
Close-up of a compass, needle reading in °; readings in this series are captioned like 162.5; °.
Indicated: 7.5; °
